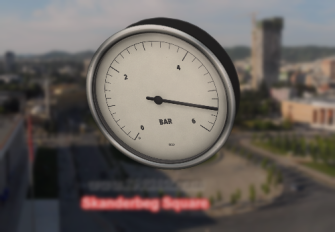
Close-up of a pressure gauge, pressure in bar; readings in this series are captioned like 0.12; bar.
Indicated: 5.4; bar
